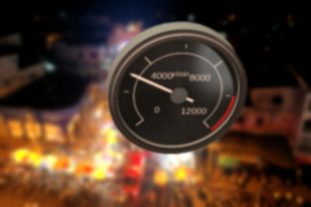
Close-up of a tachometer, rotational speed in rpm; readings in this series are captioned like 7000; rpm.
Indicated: 3000; rpm
